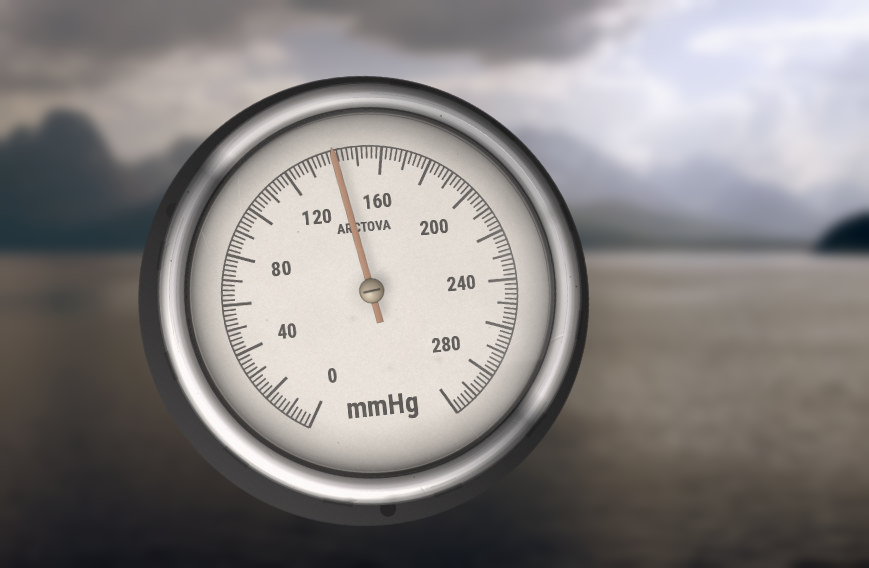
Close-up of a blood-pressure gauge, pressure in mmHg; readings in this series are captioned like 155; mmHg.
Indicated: 140; mmHg
